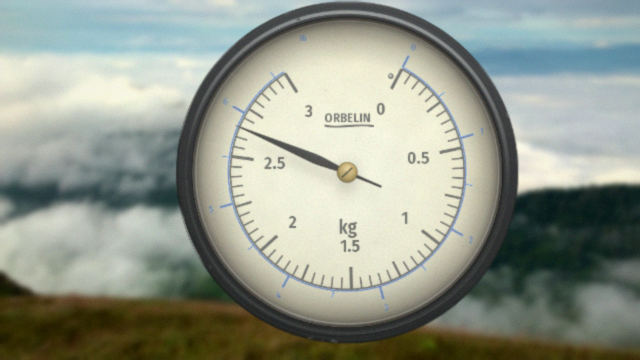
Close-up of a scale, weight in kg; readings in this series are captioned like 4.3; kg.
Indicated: 2.65; kg
